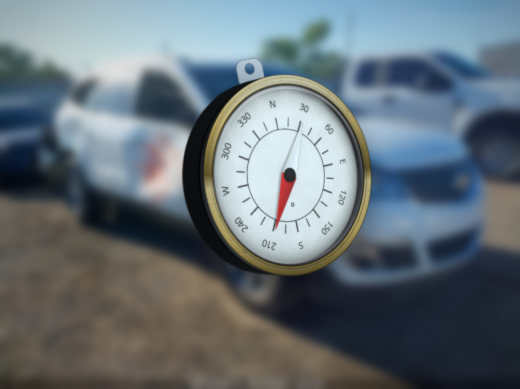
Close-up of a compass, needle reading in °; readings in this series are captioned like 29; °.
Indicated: 210; °
